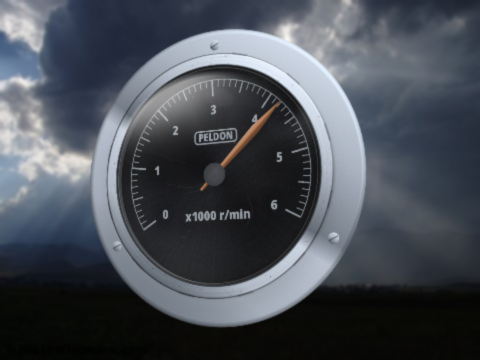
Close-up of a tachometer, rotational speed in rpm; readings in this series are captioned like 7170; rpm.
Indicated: 4200; rpm
